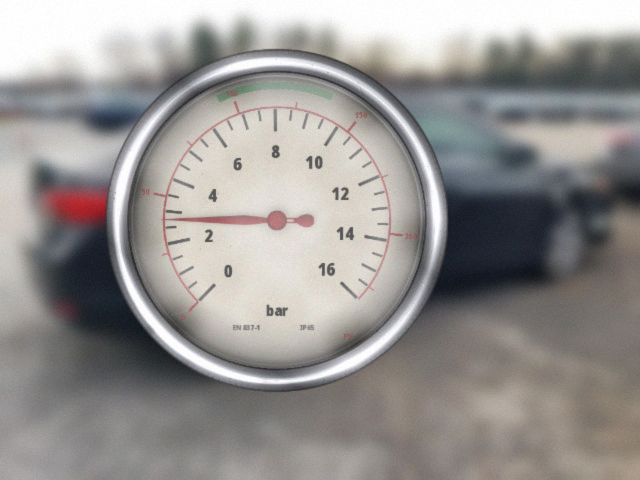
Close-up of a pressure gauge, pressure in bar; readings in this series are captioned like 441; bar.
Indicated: 2.75; bar
